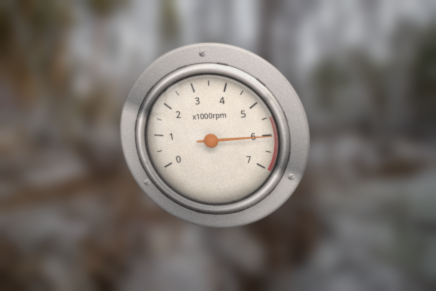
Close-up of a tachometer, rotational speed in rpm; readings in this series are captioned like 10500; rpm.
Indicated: 6000; rpm
